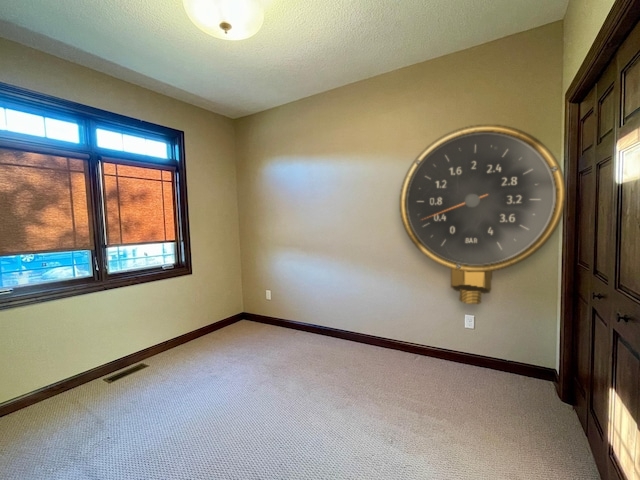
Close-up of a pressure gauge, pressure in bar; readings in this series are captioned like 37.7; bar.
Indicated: 0.5; bar
